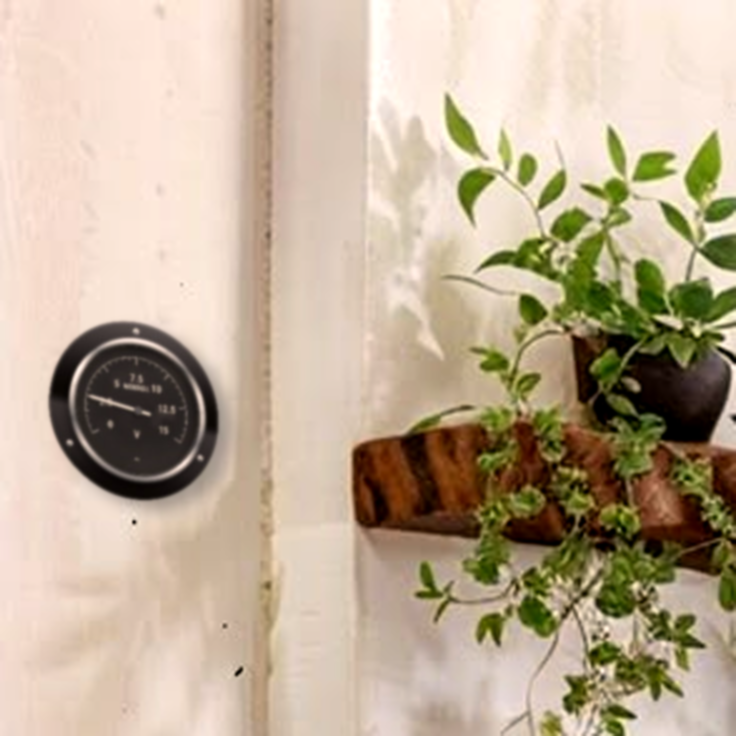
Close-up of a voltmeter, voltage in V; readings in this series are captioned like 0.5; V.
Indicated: 2.5; V
